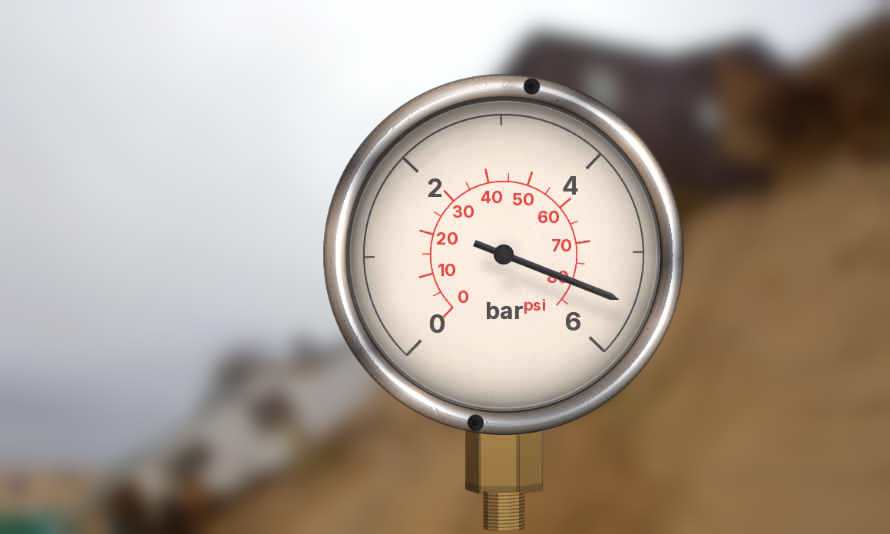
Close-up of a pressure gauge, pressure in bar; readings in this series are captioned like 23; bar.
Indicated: 5.5; bar
